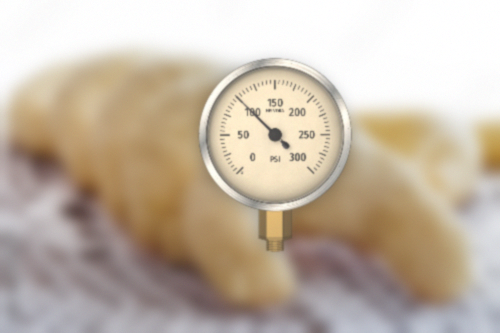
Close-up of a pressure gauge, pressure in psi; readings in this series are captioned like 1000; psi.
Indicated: 100; psi
